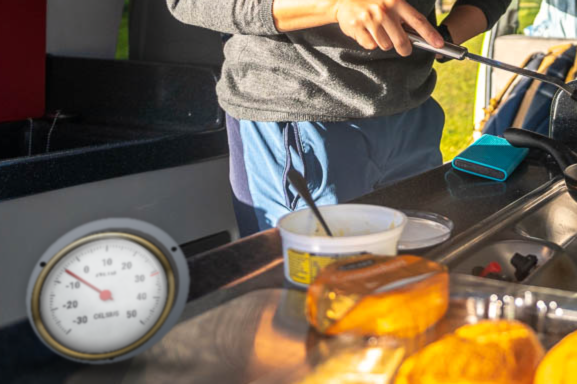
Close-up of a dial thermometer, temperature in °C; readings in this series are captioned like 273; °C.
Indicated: -5; °C
